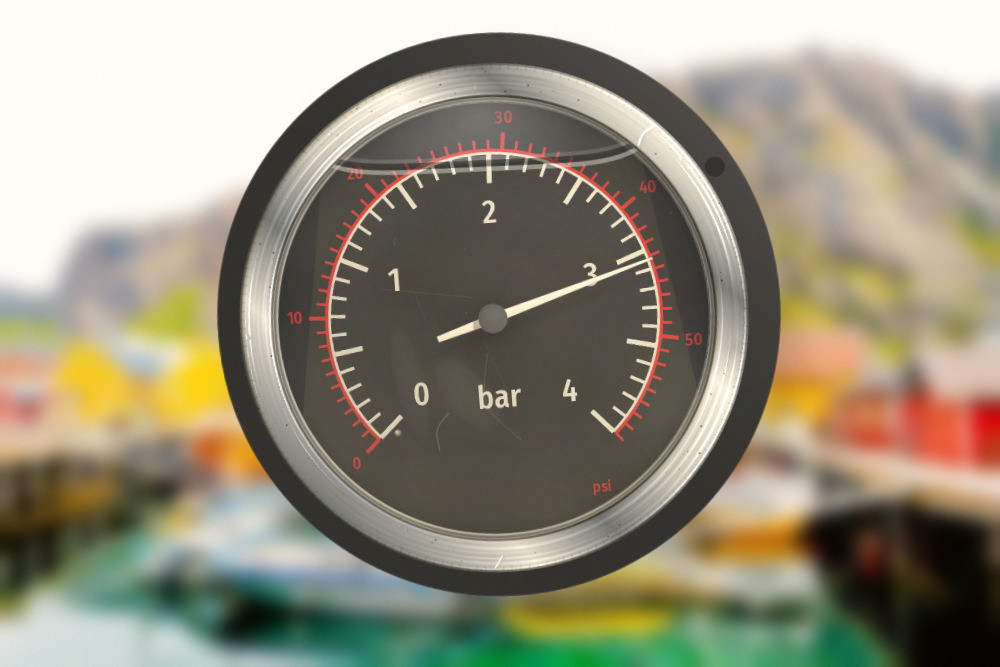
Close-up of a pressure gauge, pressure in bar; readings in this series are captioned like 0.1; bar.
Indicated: 3.05; bar
